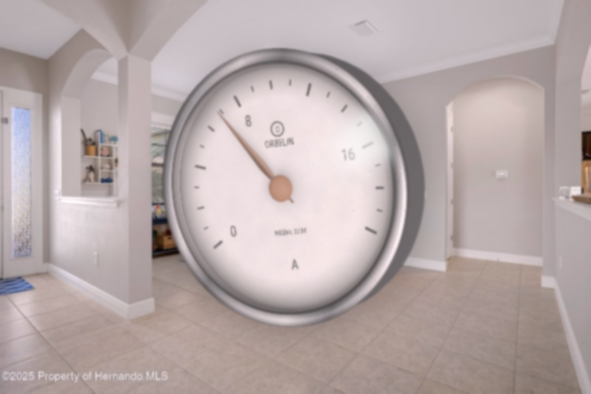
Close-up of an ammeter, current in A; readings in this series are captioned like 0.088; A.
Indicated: 7; A
